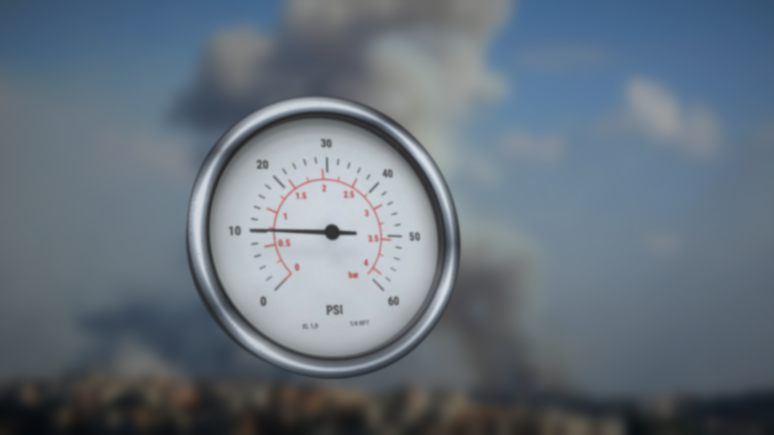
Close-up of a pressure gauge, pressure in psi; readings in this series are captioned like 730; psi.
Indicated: 10; psi
